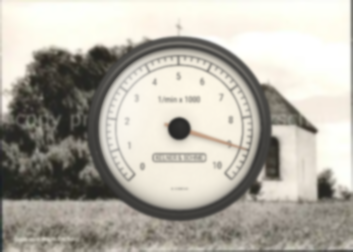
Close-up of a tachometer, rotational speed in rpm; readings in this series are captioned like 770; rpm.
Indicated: 9000; rpm
